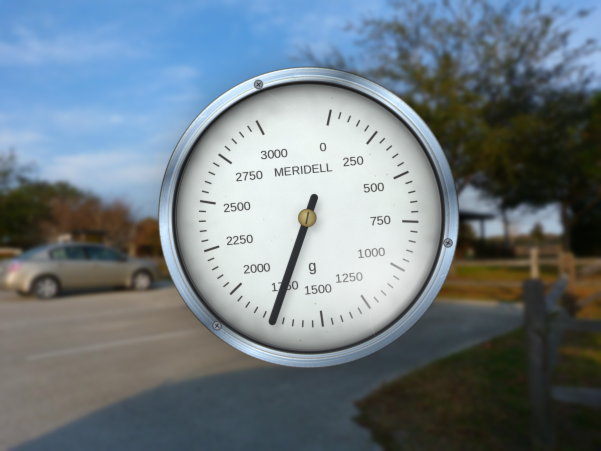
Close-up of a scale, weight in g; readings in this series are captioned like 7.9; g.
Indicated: 1750; g
